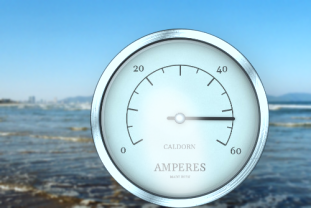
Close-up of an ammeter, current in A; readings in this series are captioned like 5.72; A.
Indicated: 52.5; A
